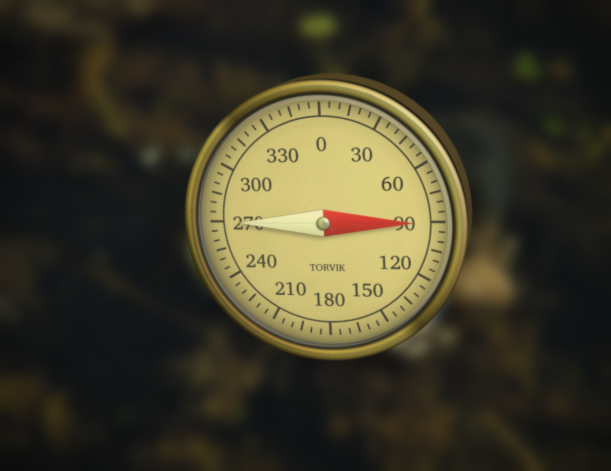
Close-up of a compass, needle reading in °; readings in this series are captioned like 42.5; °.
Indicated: 90; °
